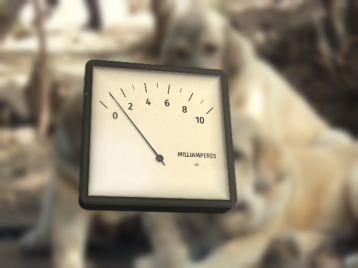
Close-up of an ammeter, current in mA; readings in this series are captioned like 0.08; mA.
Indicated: 1; mA
